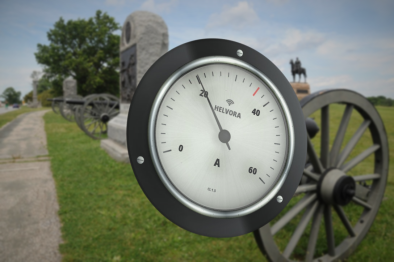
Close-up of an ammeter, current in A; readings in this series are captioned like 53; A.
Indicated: 20; A
